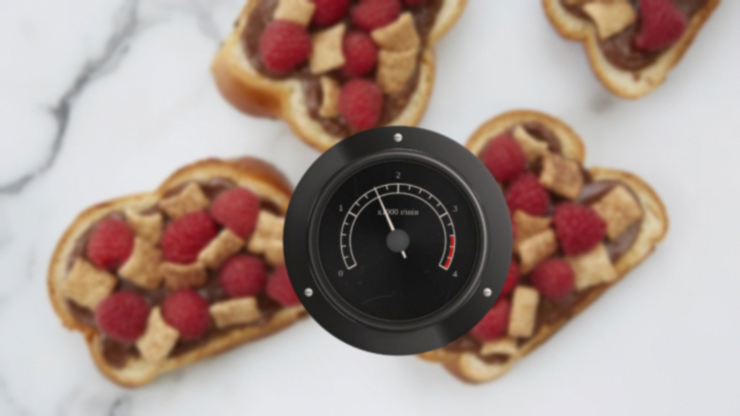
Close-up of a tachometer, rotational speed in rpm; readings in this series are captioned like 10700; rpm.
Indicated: 1600; rpm
